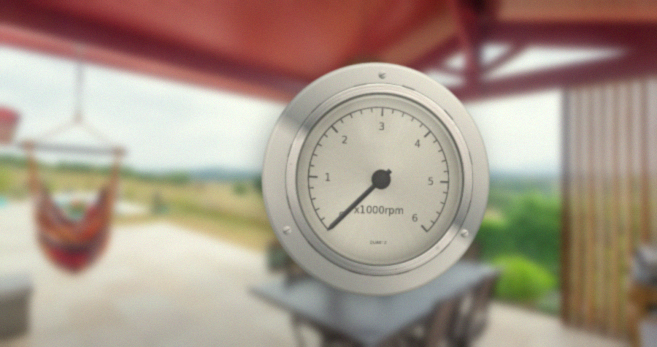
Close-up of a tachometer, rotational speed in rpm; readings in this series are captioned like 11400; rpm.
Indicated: 0; rpm
